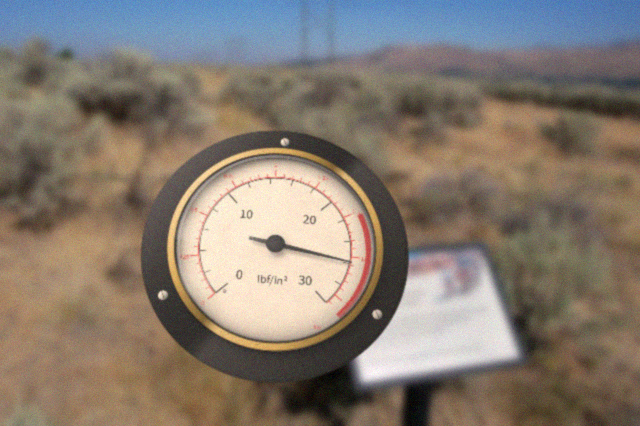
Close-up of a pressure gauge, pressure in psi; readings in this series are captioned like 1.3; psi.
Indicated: 26; psi
